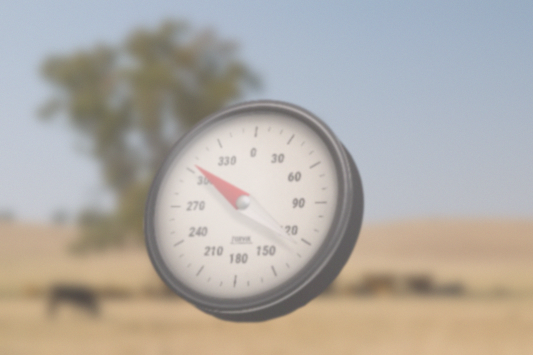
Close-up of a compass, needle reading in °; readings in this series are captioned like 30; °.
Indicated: 305; °
